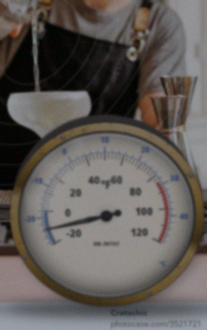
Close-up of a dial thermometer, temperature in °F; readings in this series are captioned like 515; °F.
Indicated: -10; °F
